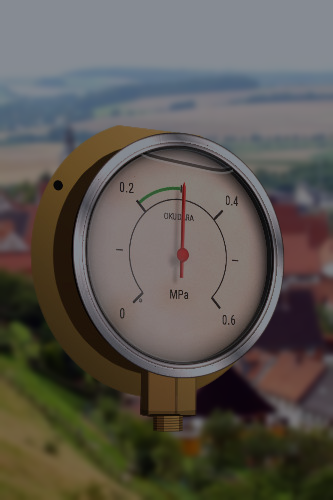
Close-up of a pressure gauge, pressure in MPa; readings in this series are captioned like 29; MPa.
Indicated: 0.3; MPa
